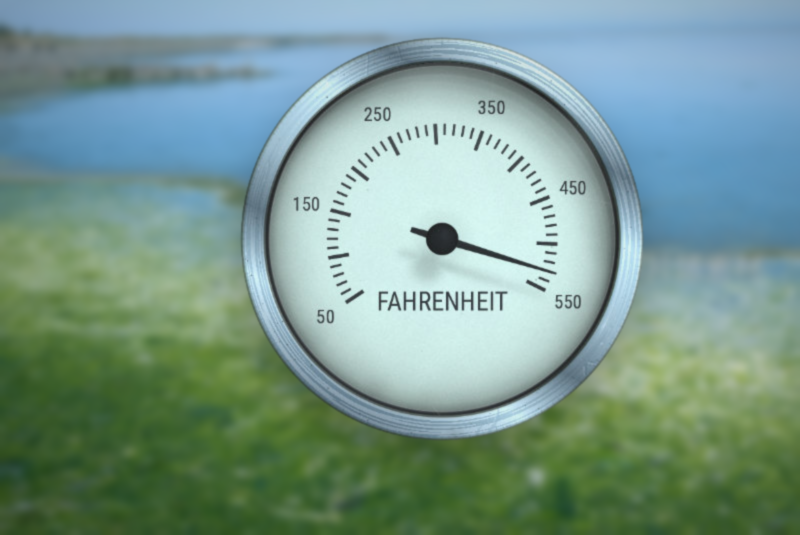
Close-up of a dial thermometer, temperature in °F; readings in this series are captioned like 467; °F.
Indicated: 530; °F
